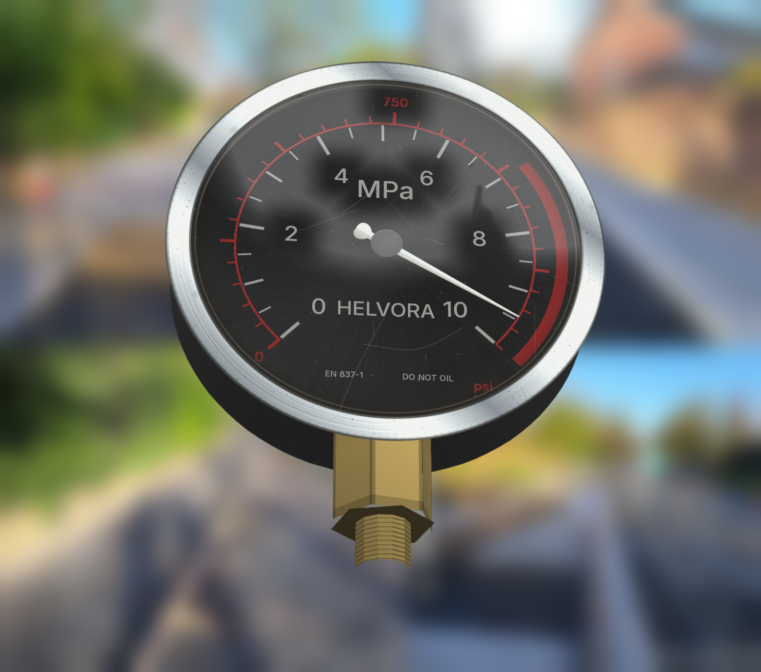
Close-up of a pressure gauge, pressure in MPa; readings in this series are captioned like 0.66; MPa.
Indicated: 9.5; MPa
